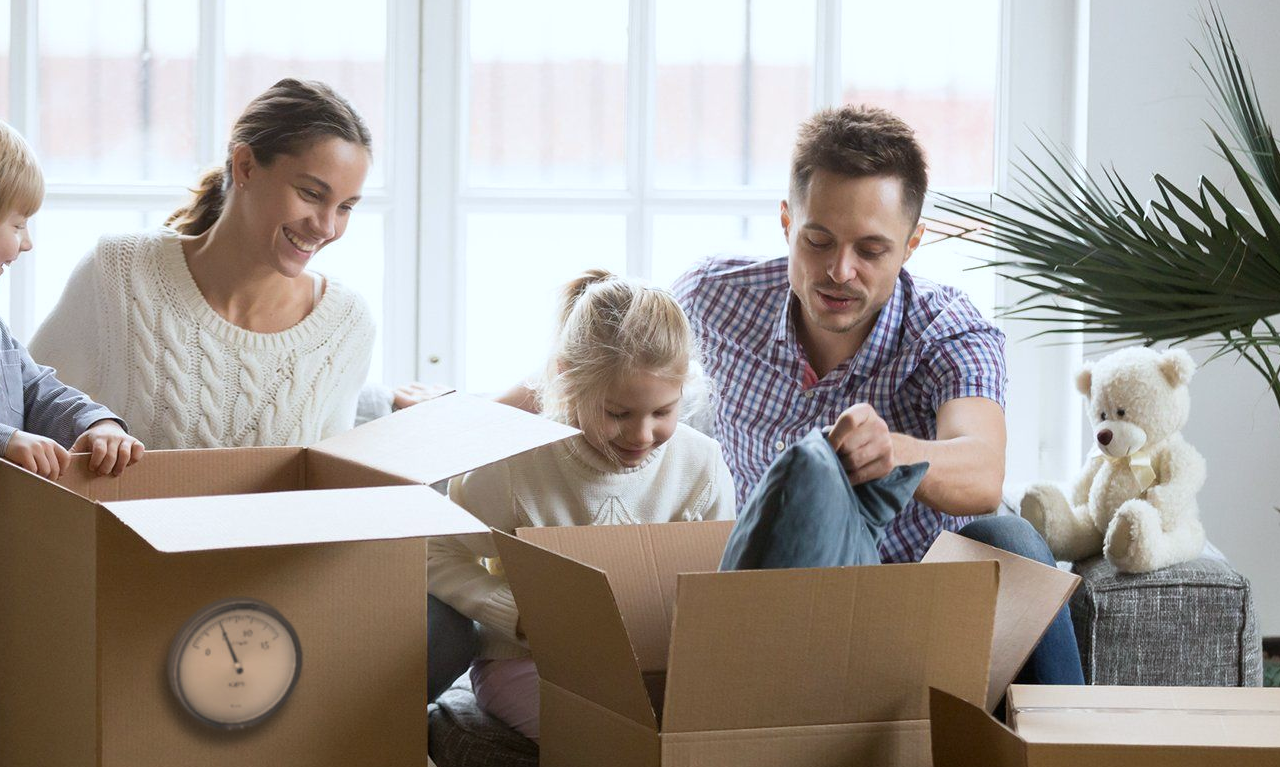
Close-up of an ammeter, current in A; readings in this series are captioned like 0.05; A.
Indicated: 5; A
